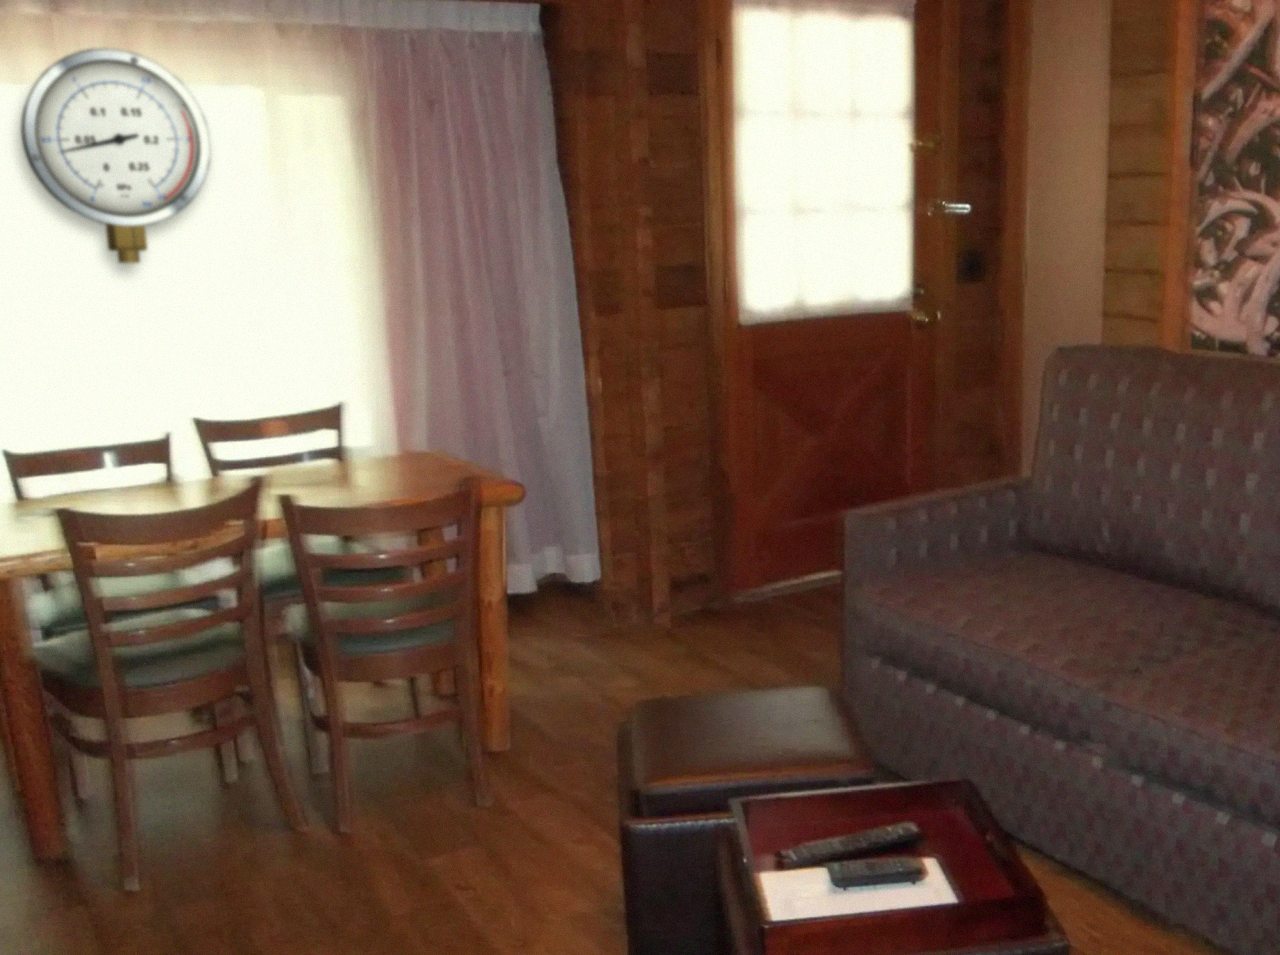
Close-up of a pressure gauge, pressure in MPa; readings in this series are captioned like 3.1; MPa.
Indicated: 0.04; MPa
